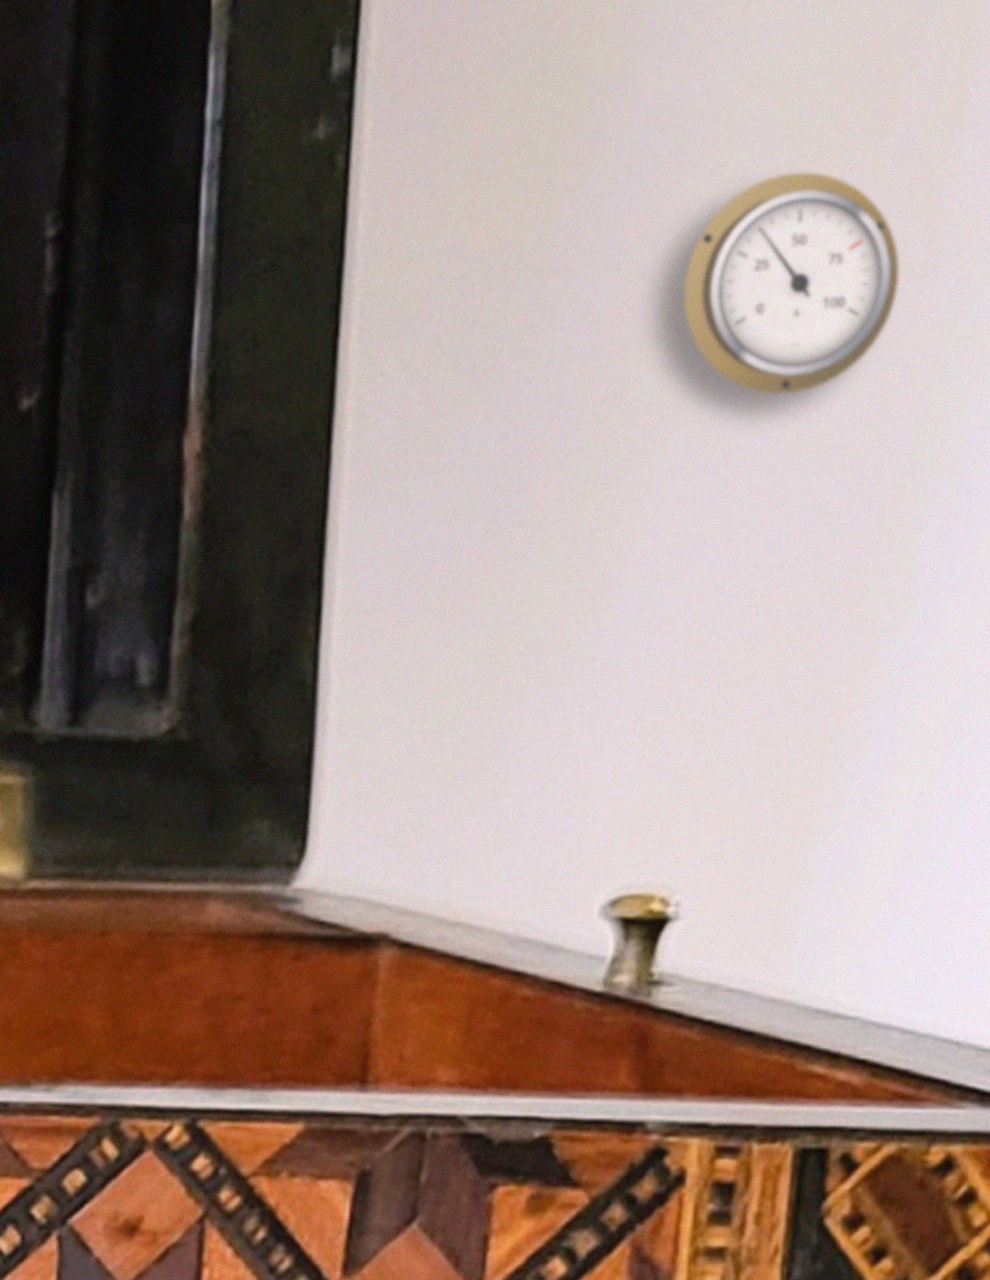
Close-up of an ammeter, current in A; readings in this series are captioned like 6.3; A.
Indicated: 35; A
